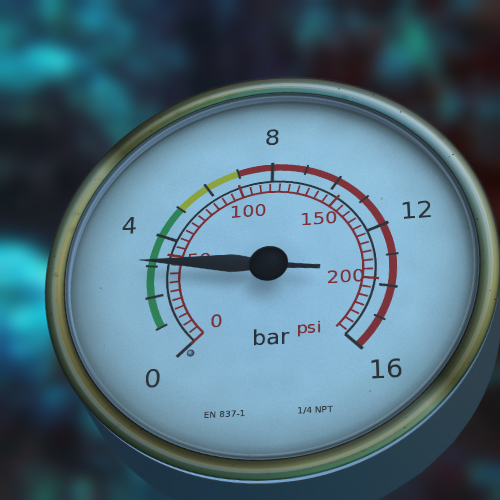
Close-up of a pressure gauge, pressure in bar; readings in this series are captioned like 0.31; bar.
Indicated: 3; bar
